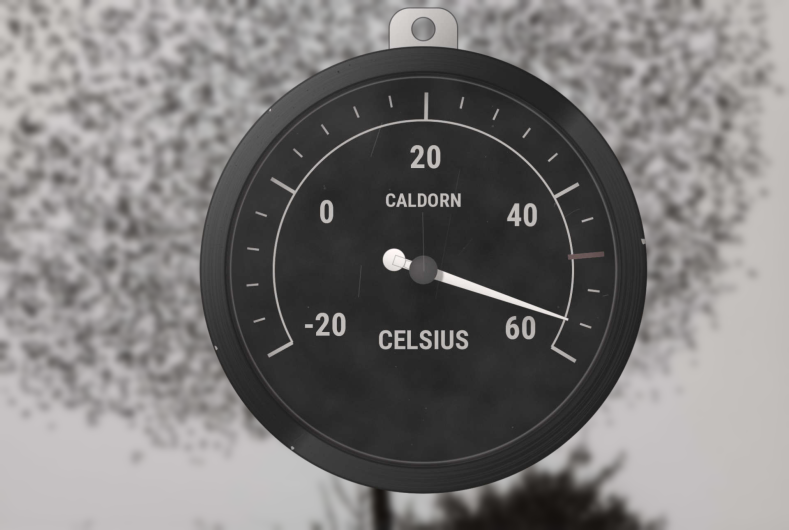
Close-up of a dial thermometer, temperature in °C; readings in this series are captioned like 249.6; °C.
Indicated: 56; °C
